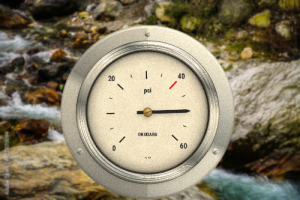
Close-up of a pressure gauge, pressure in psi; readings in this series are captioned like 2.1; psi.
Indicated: 50; psi
